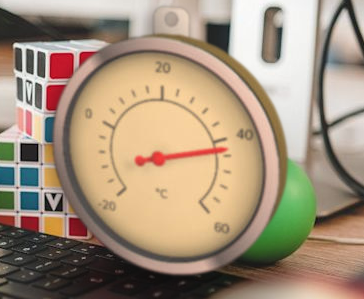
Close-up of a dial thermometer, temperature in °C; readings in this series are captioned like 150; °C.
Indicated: 42; °C
